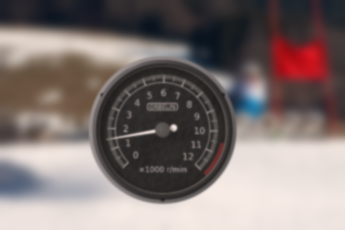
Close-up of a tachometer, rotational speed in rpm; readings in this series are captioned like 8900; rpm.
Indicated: 1500; rpm
